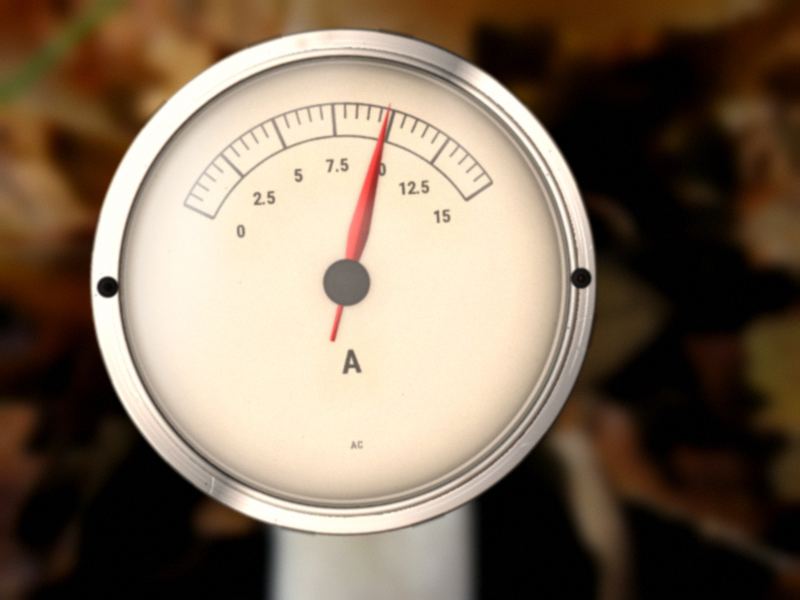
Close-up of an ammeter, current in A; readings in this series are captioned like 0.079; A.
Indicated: 9.75; A
